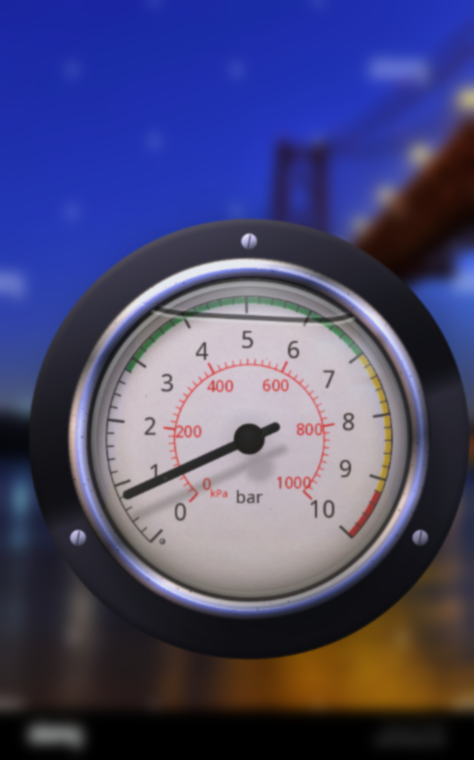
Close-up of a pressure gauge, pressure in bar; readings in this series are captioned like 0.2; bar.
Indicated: 0.8; bar
